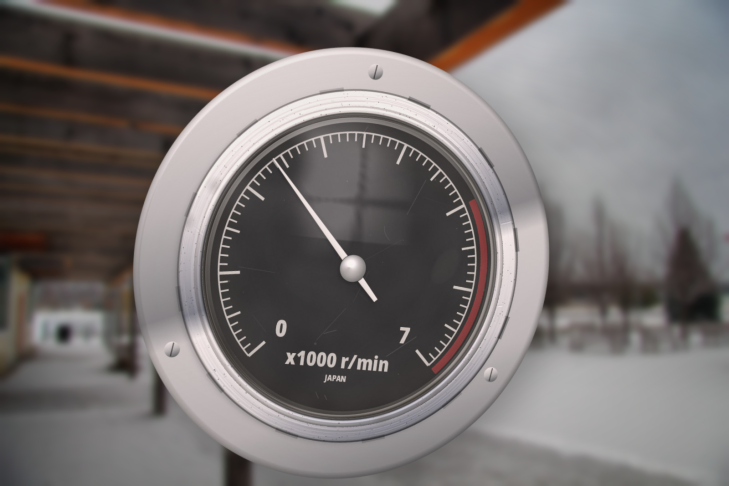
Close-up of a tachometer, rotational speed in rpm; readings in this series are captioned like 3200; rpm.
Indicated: 2400; rpm
